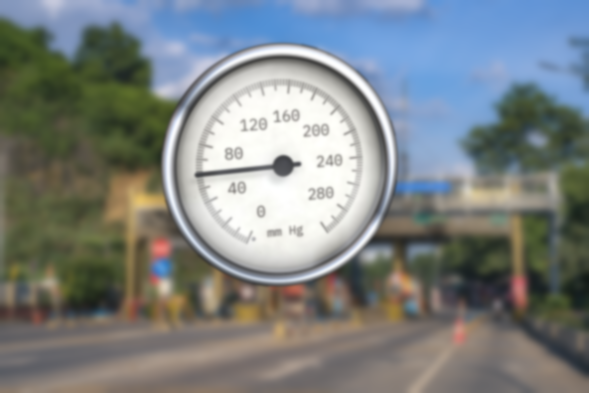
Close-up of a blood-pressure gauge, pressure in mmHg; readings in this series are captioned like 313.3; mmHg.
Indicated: 60; mmHg
